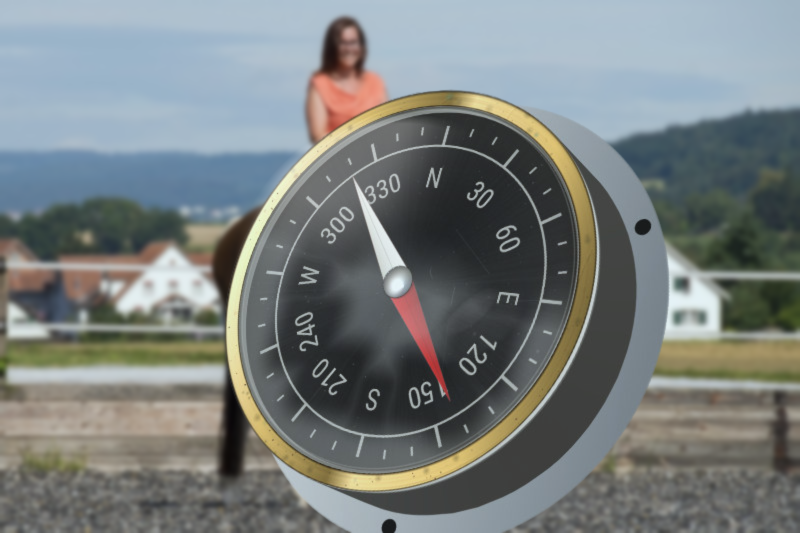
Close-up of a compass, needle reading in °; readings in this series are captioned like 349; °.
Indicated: 140; °
